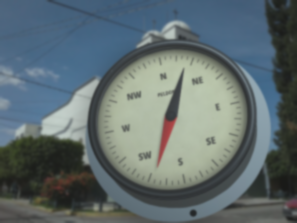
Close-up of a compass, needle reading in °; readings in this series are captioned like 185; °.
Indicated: 205; °
